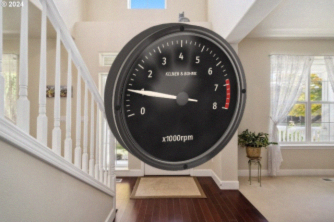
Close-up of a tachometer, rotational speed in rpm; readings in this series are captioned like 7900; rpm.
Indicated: 1000; rpm
